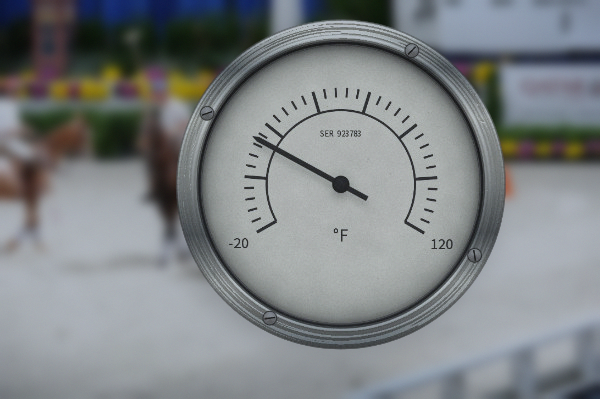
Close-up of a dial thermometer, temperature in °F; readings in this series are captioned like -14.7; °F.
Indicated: 14; °F
